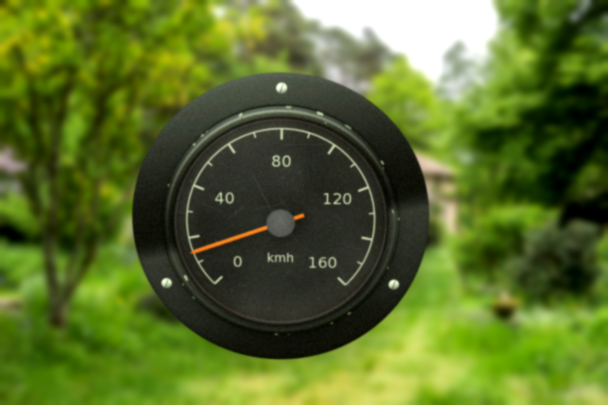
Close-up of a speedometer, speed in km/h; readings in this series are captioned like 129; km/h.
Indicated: 15; km/h
